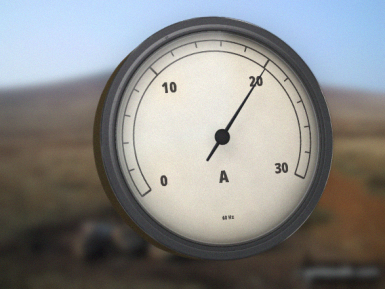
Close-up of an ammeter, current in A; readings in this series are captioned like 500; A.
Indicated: 20; A
